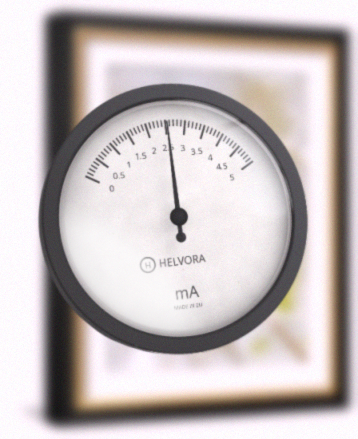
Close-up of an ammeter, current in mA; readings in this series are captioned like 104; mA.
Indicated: 2.5; mA
